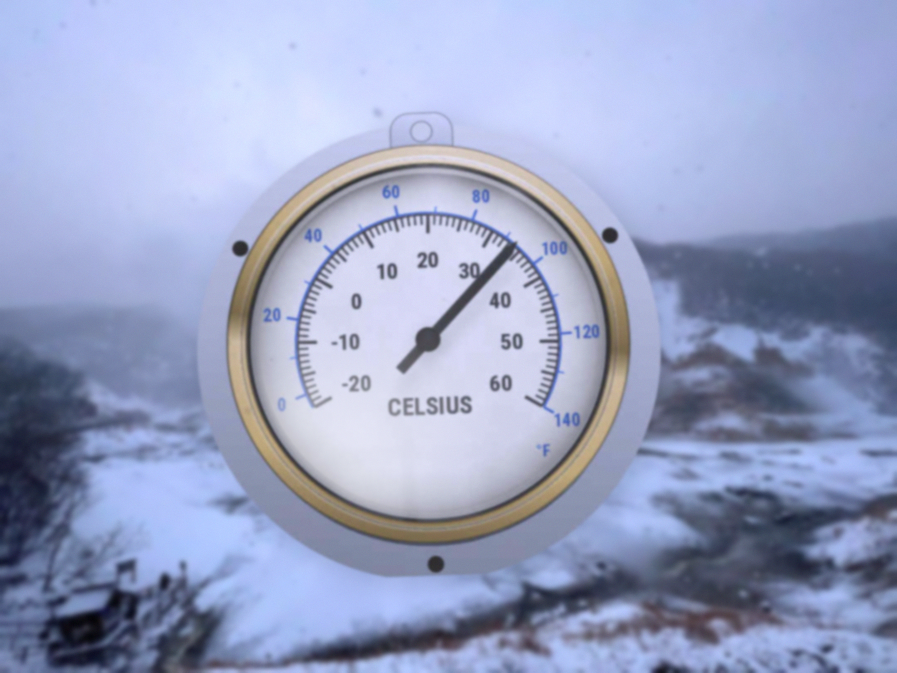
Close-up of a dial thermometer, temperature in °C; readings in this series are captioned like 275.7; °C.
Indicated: 34; °C
